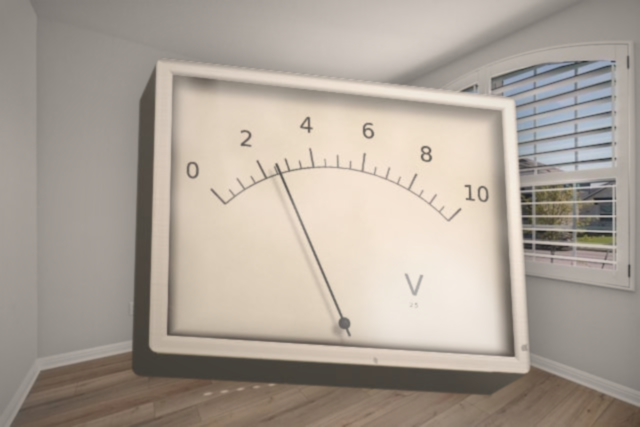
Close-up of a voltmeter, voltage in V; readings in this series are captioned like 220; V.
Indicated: 2.5; V
